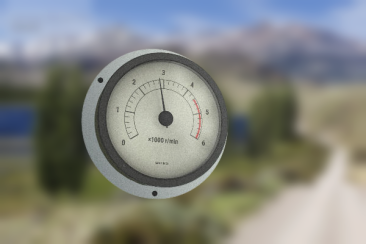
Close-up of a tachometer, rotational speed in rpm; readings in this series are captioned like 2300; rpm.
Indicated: 2800; rpm
